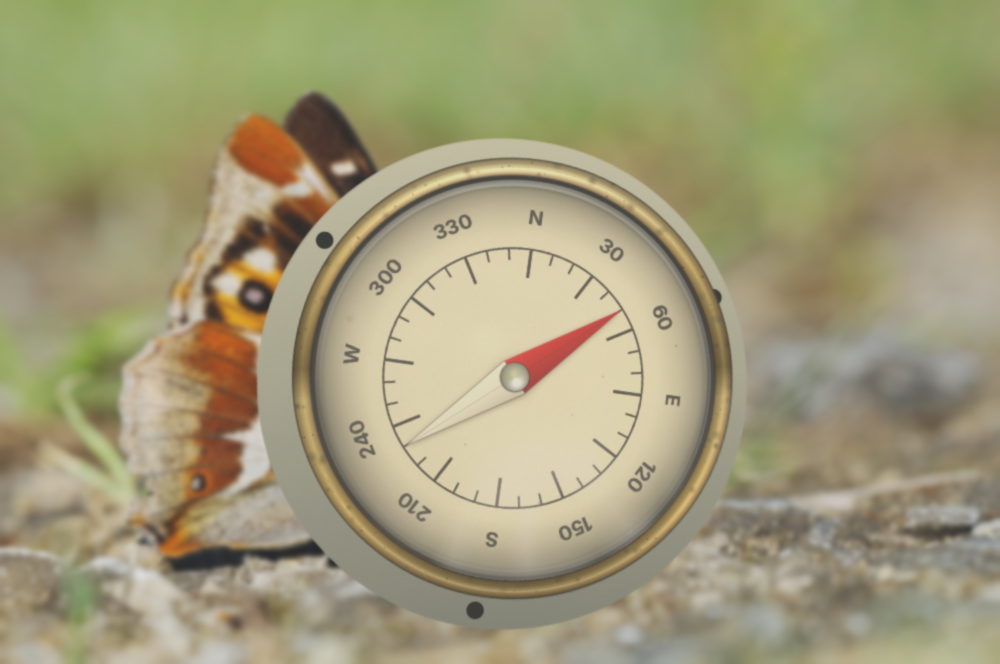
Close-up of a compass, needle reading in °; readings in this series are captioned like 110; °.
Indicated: 50; °
